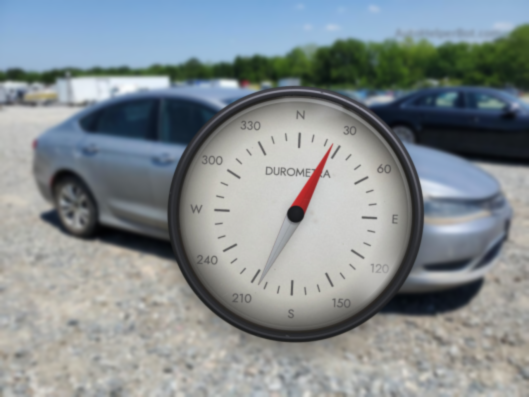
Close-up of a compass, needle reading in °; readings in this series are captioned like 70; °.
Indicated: 25; °
